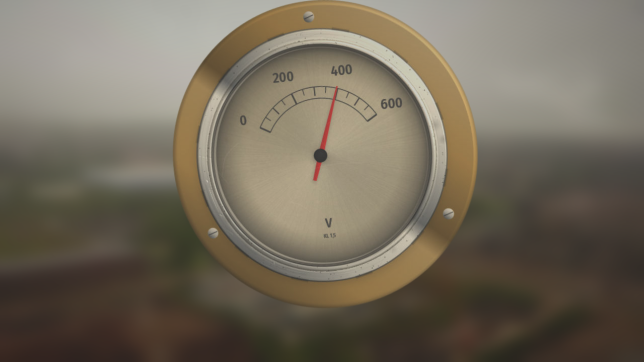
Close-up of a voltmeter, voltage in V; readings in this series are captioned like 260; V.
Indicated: 400; V
